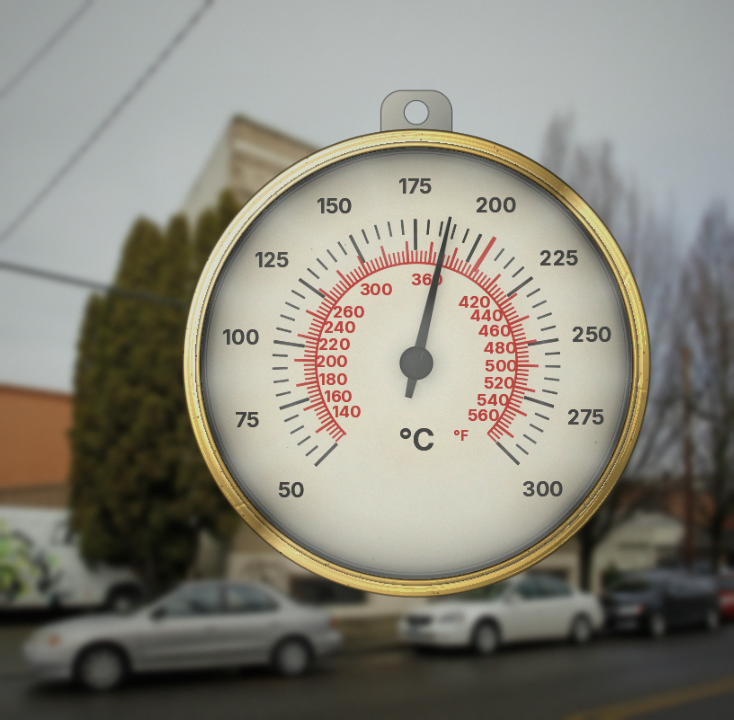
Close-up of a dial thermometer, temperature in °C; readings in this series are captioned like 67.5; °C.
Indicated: 187.5; °C
